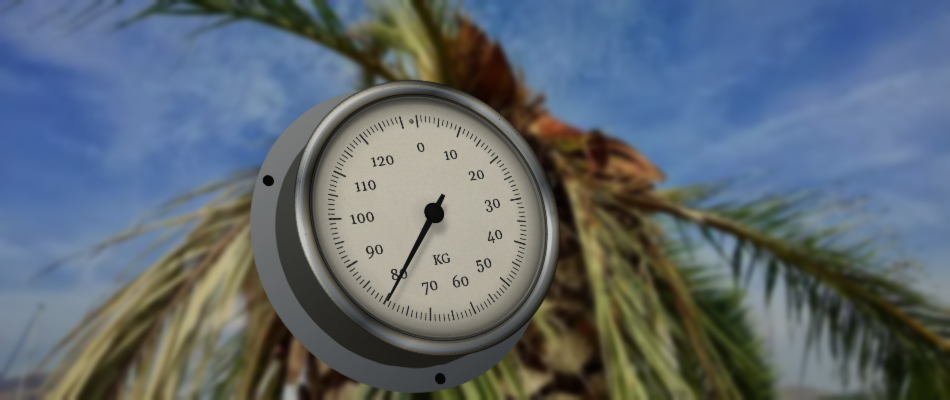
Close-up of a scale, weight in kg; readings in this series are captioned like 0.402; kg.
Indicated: 80; kg
